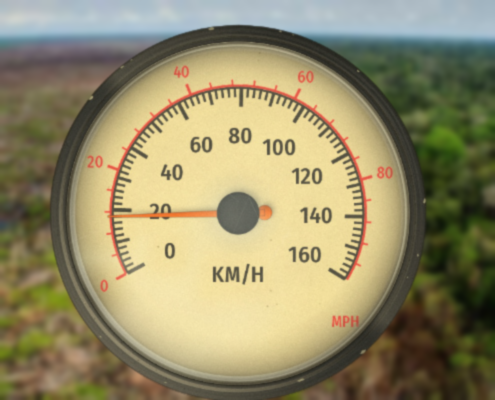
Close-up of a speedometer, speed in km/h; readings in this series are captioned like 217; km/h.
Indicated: 18; km/h
